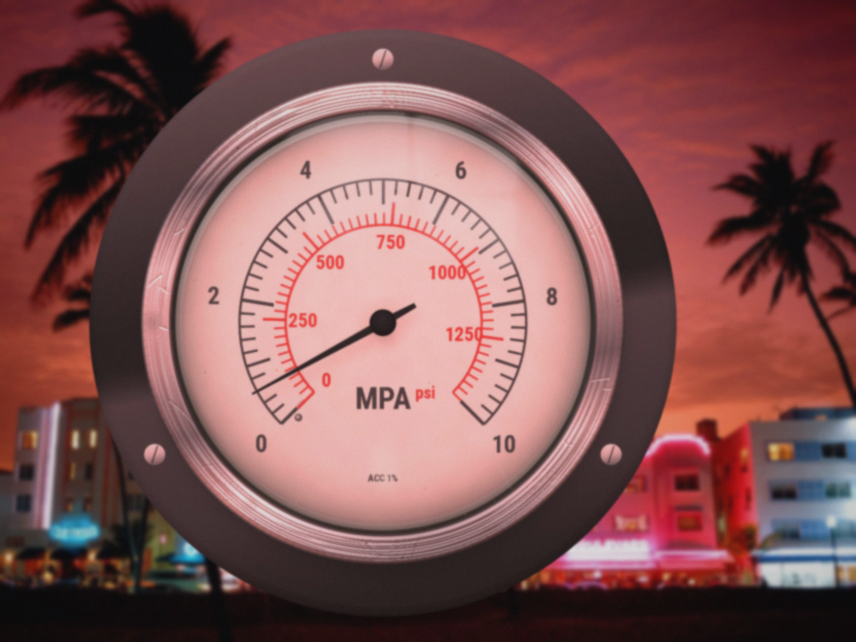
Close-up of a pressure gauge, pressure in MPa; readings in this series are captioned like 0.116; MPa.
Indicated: 0.6; MPa
